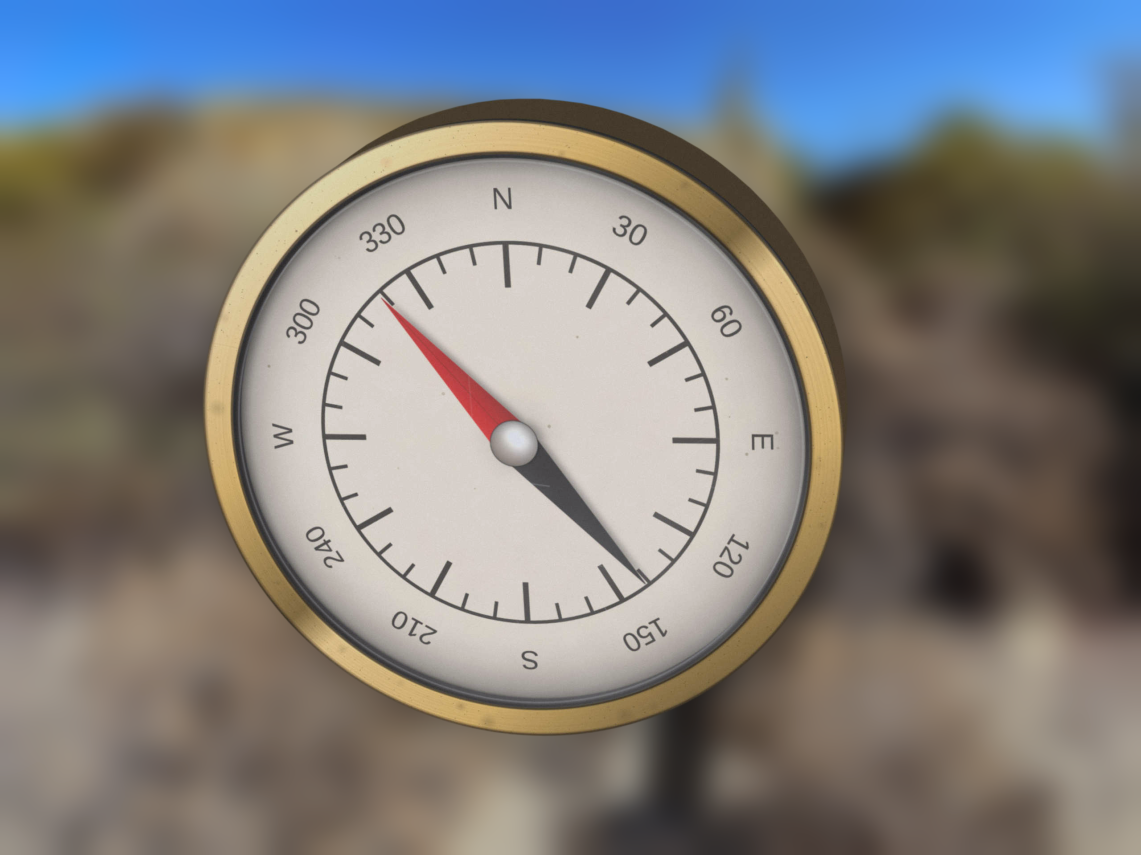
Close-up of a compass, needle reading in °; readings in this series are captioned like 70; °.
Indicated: 320; °
